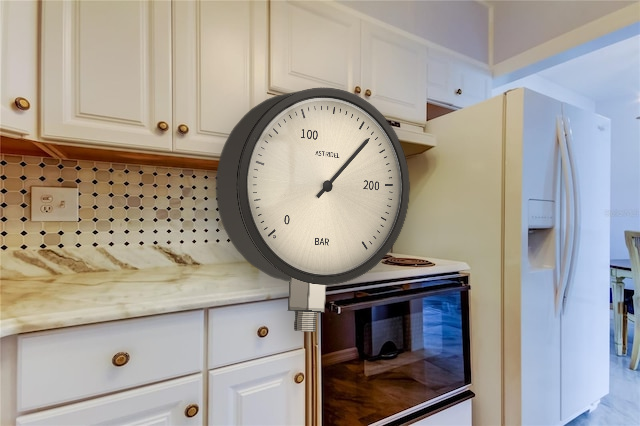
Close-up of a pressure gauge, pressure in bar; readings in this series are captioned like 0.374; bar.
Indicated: 160; bar
